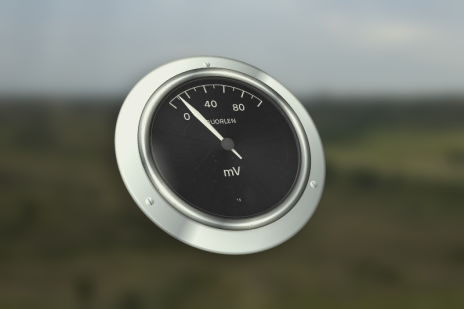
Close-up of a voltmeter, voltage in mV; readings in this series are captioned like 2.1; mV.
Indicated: 10; mV
